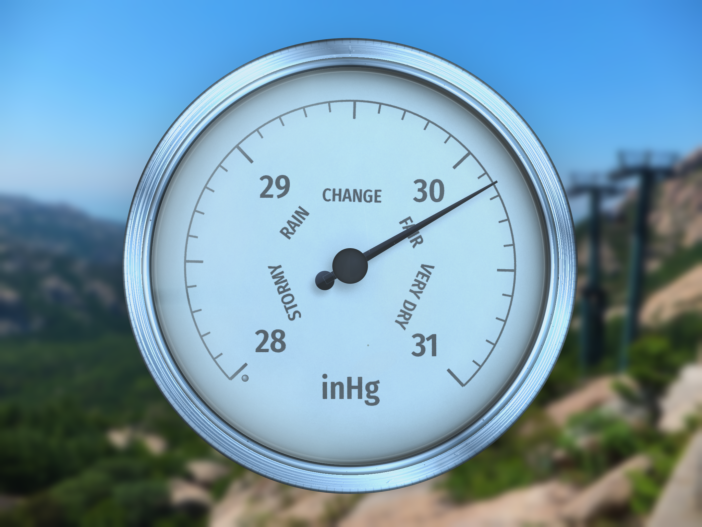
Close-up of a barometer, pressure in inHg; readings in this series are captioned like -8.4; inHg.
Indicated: 30.15; inHg
